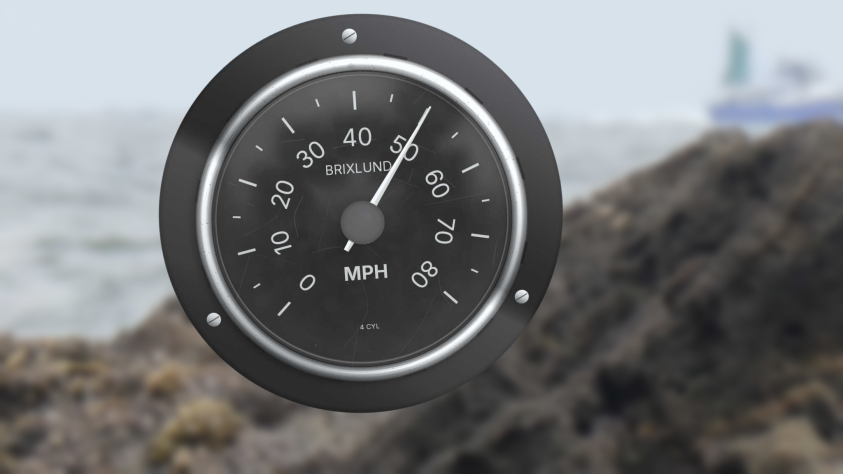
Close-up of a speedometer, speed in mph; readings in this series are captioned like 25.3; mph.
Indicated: 50; mph
